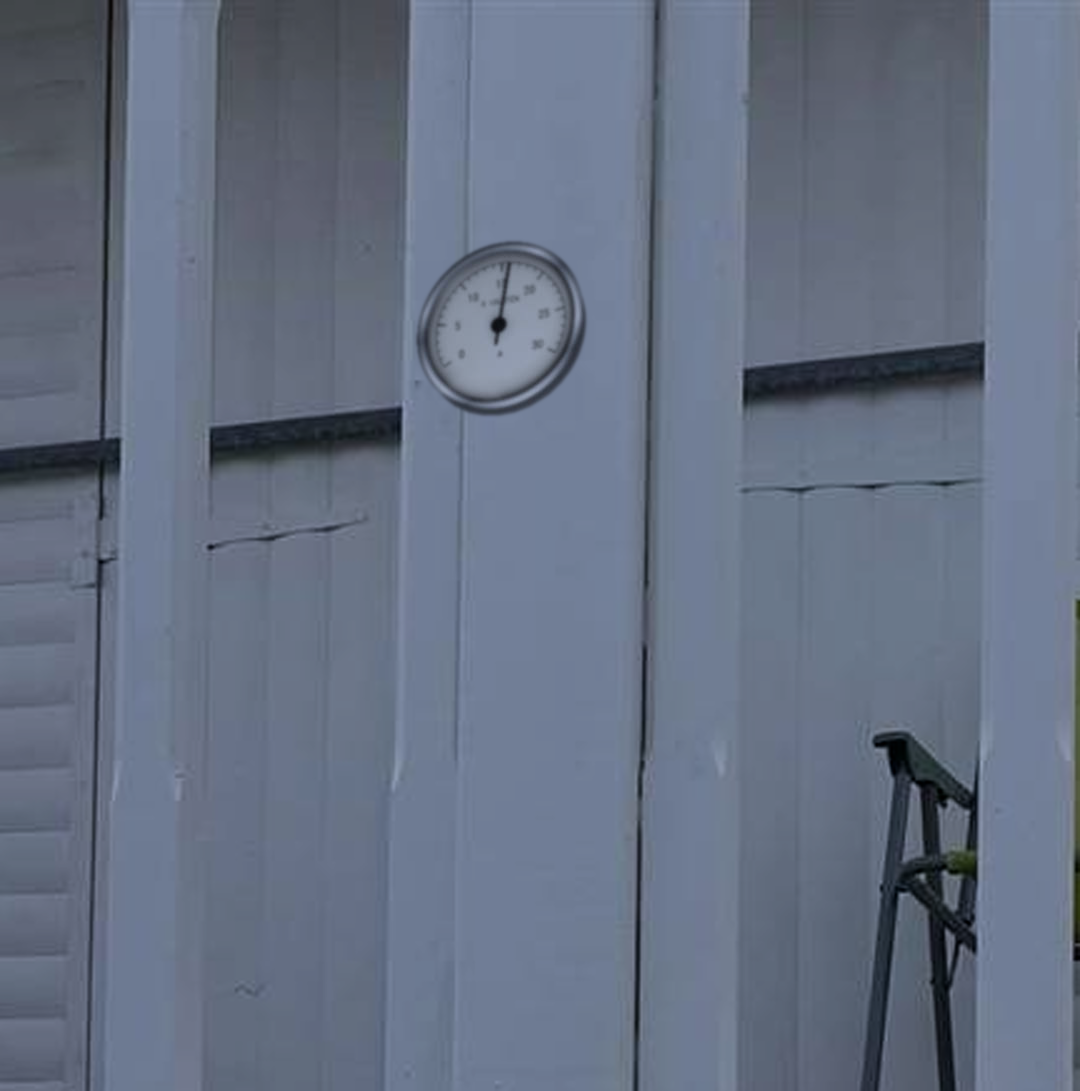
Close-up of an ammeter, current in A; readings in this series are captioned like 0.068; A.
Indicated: 16; A
